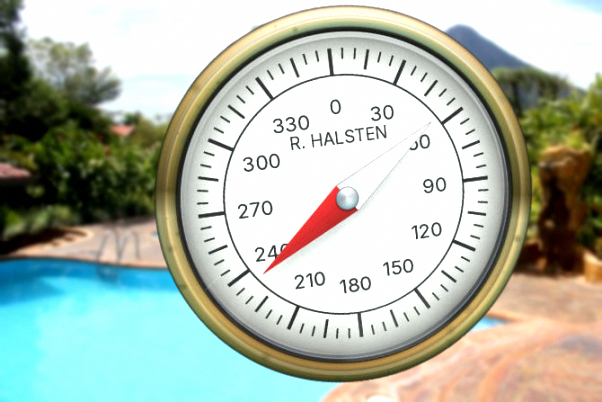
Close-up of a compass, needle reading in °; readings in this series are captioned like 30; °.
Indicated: 235; °
